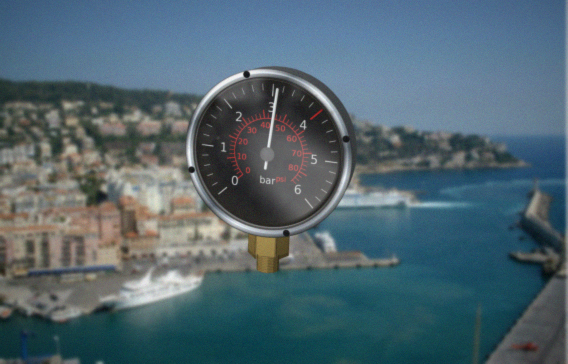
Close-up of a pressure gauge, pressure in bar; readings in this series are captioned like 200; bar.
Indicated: 3.1; bar
